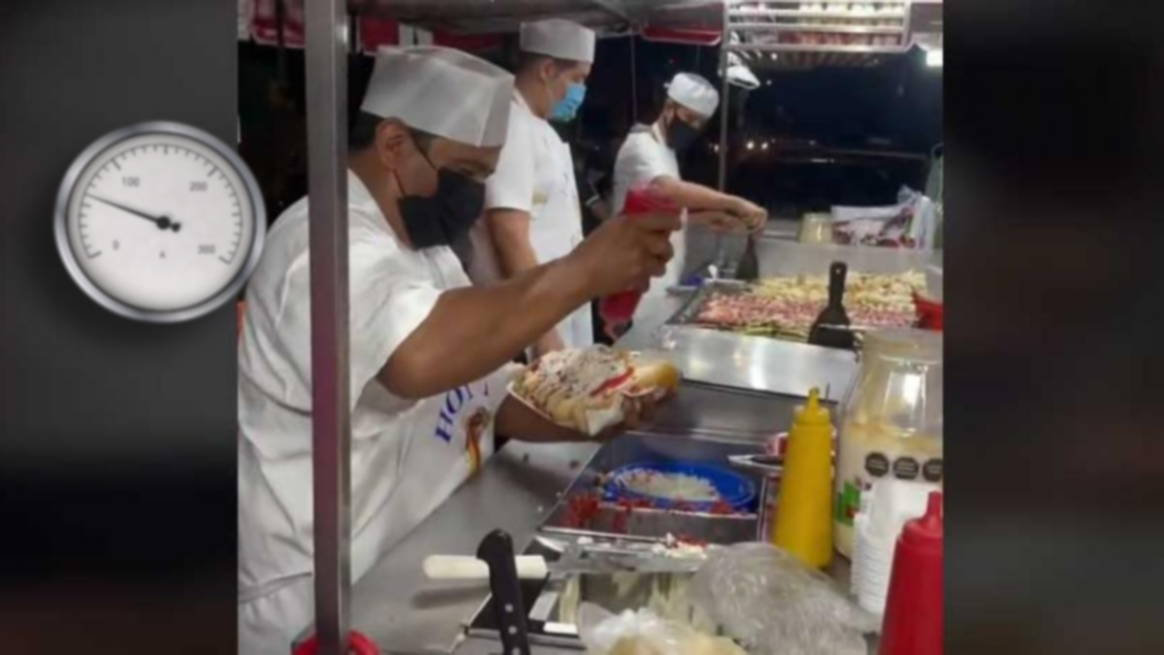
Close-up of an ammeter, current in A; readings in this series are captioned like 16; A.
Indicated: 60; A
